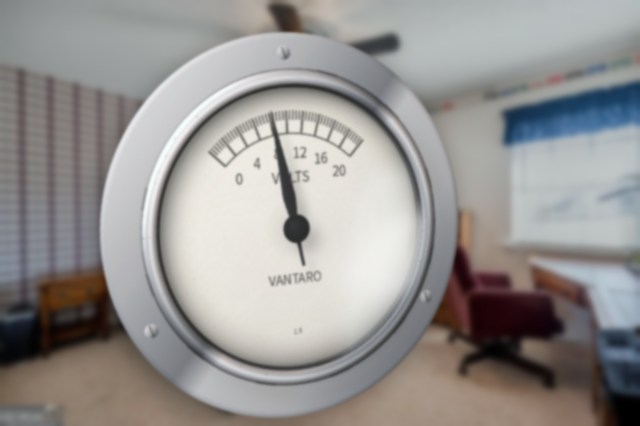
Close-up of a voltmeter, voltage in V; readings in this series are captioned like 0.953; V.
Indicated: 8; V
